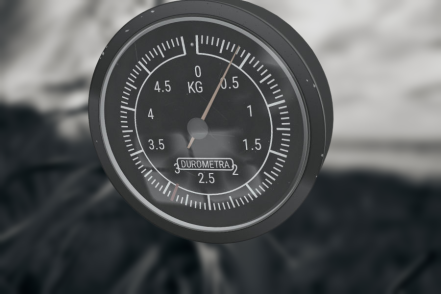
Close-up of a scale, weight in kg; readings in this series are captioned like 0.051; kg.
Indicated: 0.4; kg
